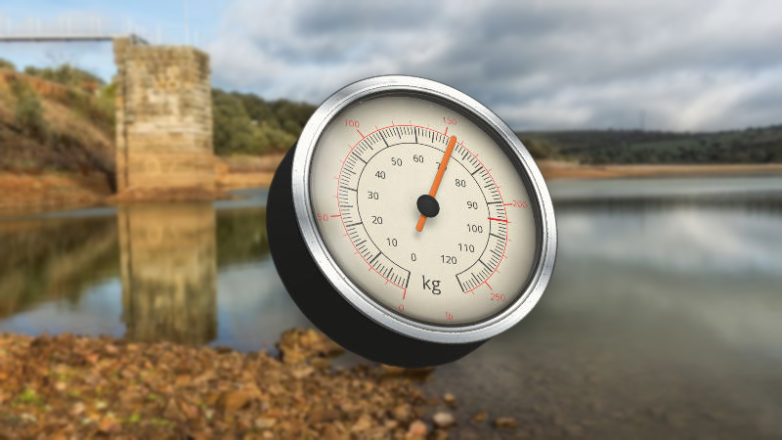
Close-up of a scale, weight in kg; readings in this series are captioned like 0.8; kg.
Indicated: 70; kg
